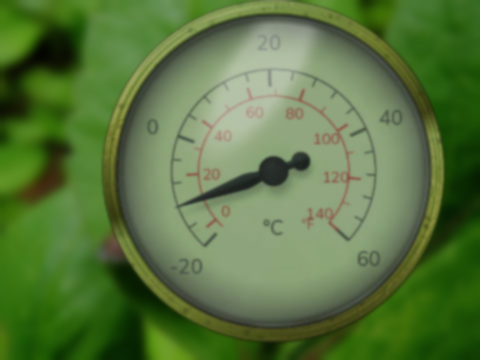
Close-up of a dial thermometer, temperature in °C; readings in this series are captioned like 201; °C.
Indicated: -12; °C
